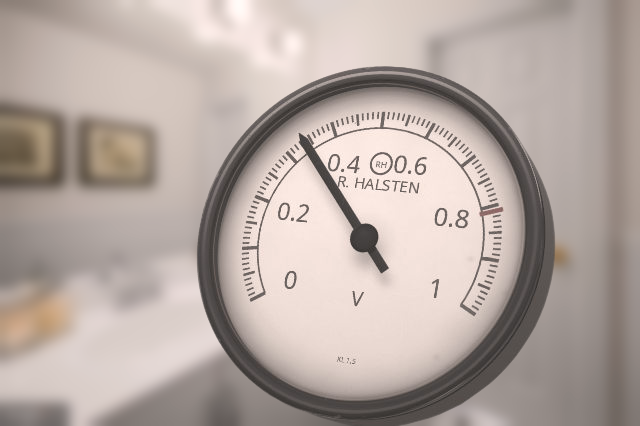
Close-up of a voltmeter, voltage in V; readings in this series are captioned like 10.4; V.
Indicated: 0.34; V
